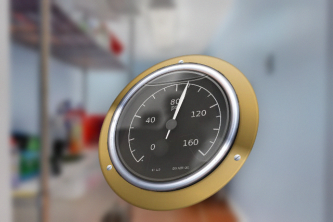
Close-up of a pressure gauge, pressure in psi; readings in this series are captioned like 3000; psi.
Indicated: 90; psi
